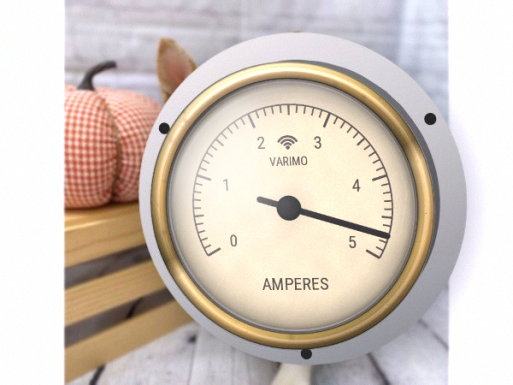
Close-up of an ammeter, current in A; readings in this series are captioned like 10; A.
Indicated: 4.7; A
